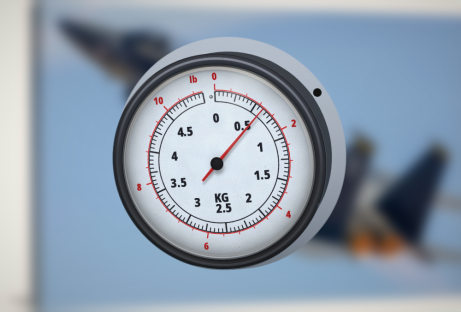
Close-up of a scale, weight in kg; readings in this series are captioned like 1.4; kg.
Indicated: 0.6; kg
